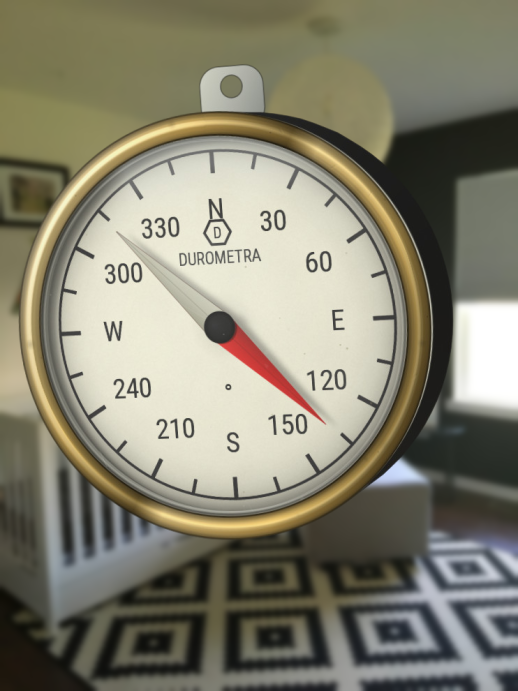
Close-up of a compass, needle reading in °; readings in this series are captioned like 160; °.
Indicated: 135; °
